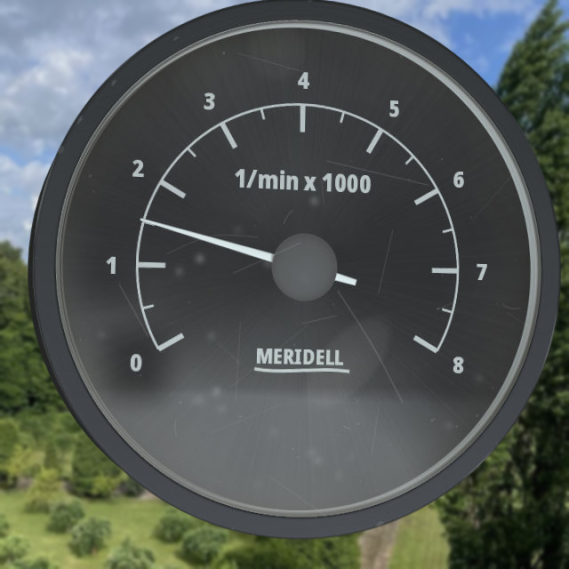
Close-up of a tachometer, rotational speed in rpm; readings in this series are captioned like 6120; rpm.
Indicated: 1500; rpm
